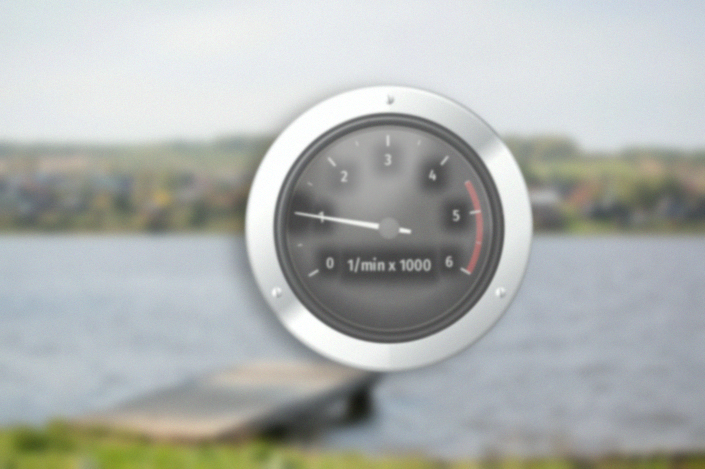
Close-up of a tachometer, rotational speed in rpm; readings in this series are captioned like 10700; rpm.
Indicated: 1000; rpm
